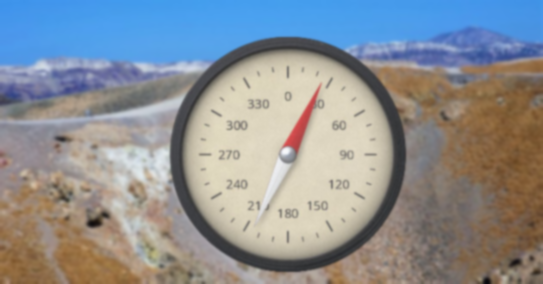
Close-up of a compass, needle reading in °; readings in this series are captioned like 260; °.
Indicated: 25; °
